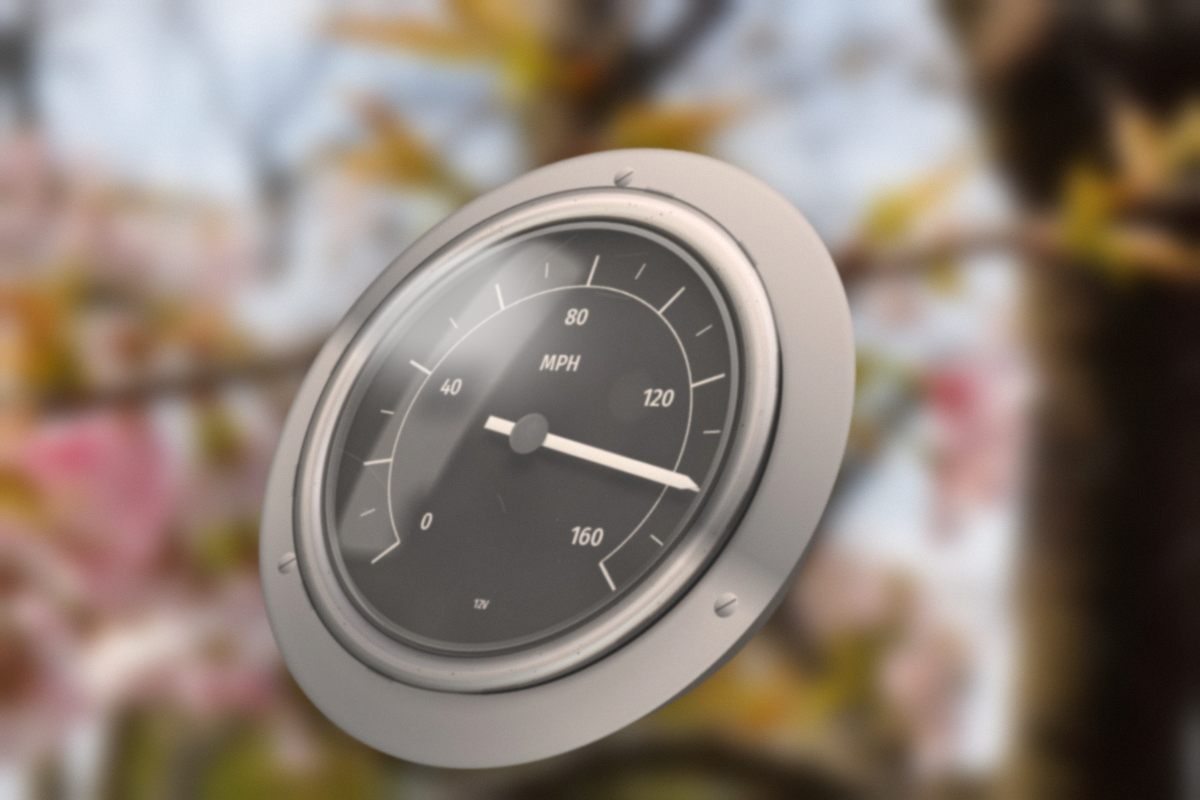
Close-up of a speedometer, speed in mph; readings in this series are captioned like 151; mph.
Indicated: 140; mph
